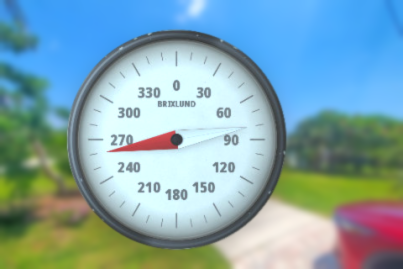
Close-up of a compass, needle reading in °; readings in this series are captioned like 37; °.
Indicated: 260; °
